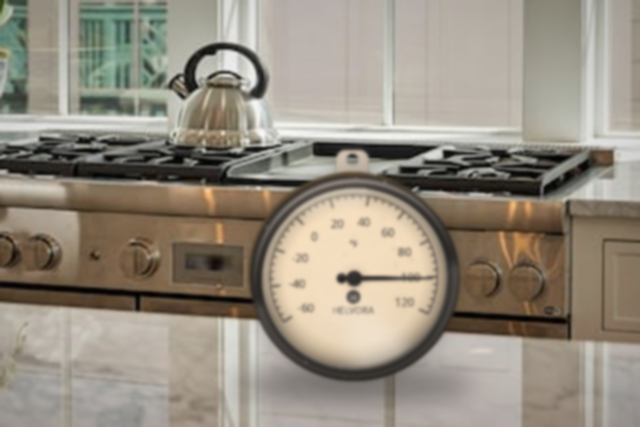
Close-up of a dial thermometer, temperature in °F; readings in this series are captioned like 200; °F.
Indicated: 100; °F
